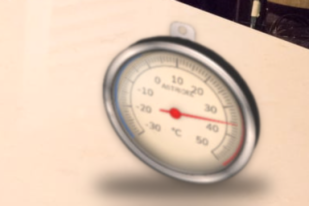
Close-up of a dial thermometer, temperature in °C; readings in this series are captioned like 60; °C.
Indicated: 35; °C
